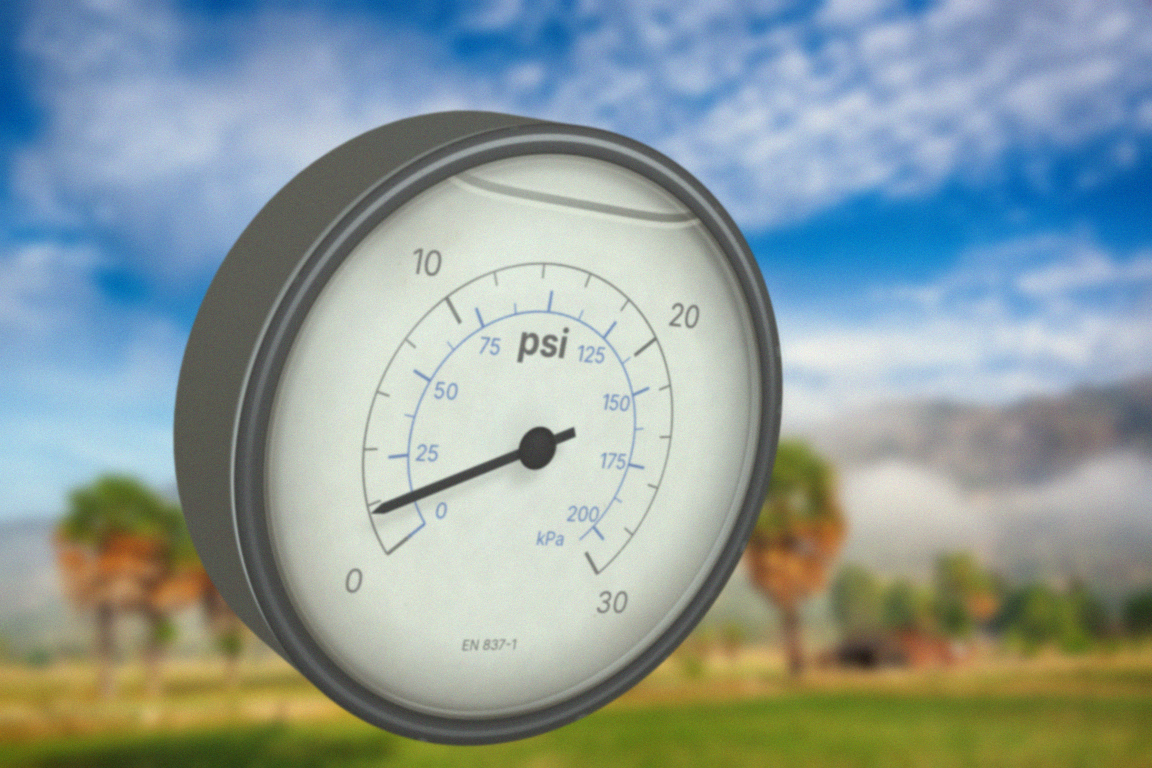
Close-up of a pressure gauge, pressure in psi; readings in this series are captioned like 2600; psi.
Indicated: 2; psi
